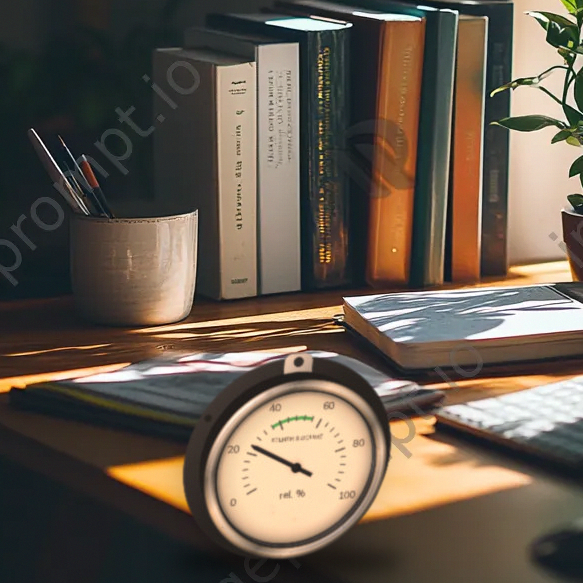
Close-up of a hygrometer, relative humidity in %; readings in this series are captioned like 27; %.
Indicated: 24; %
